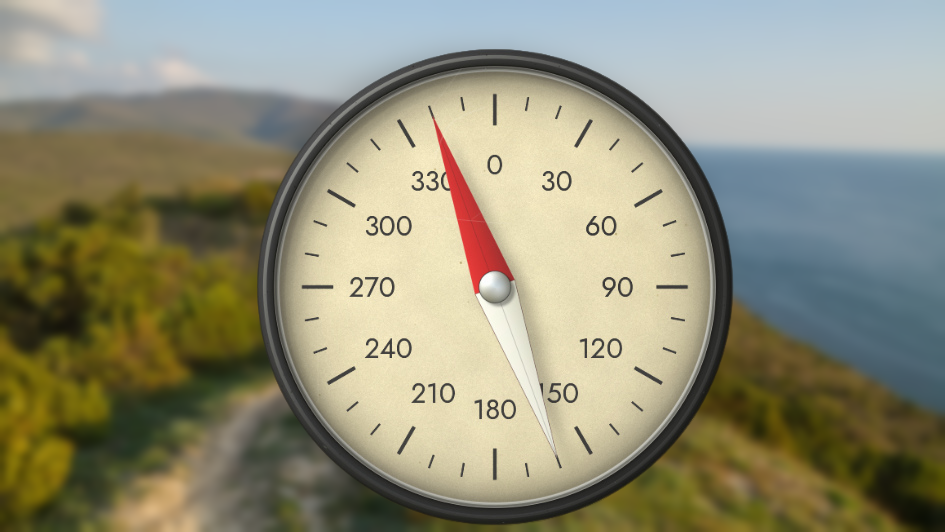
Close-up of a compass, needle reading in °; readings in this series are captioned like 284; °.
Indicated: 340; °
